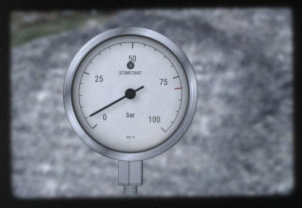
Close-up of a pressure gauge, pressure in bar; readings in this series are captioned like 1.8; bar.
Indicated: 5; bar
